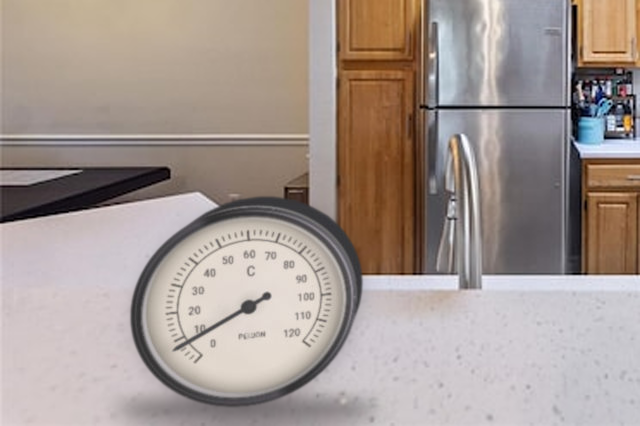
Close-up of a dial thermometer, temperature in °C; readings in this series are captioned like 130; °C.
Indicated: 8; °C
